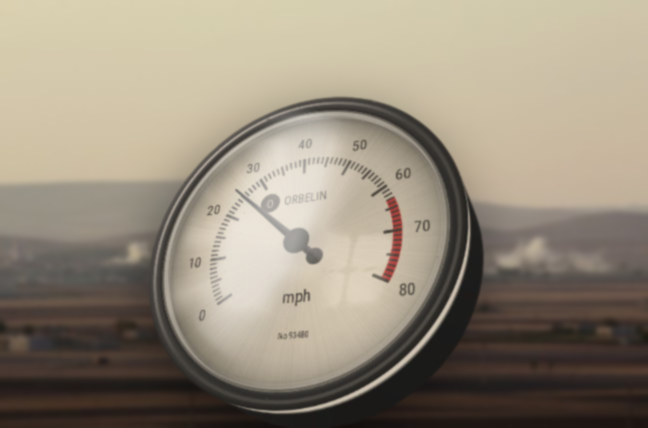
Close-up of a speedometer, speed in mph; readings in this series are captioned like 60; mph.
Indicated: 25; mph
